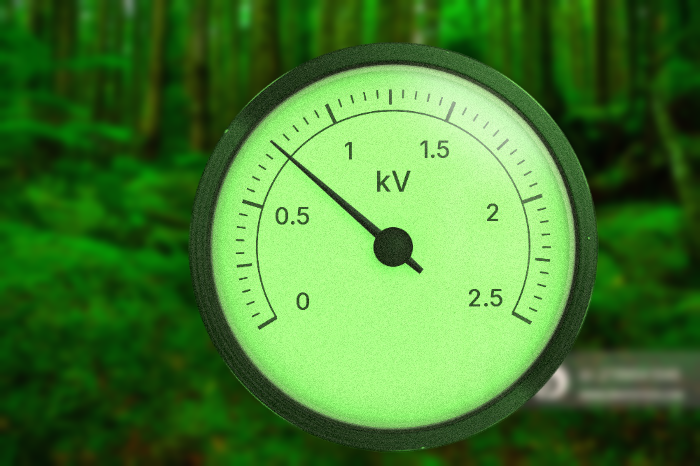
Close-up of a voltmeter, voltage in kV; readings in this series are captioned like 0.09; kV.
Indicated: 0.75; kV
